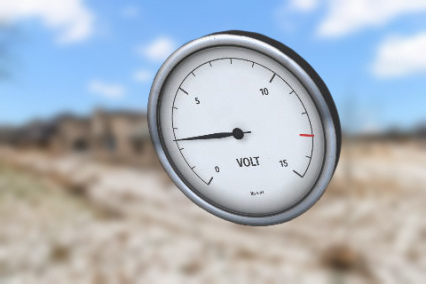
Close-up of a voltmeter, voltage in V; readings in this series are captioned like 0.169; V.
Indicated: 2.5; V
